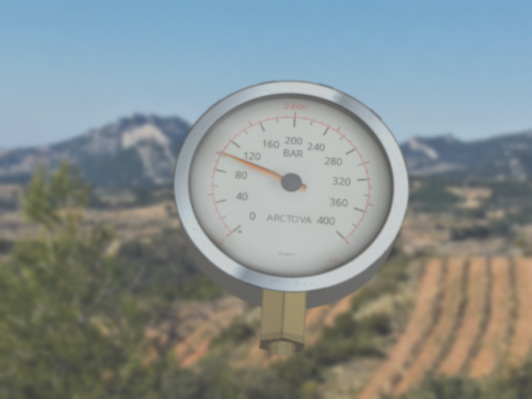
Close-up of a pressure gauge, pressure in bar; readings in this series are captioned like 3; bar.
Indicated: 100; bar
